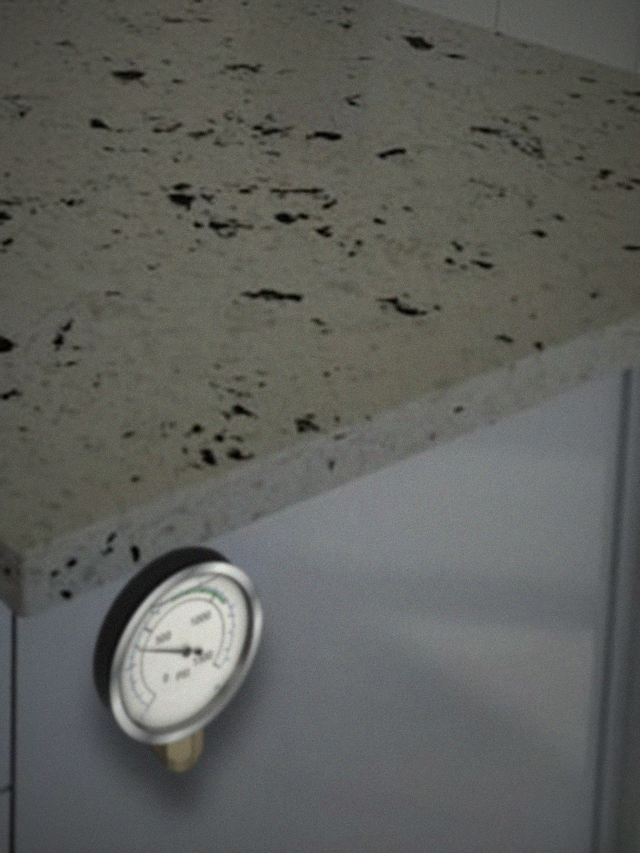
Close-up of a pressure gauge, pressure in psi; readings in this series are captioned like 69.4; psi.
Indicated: 400; psi
